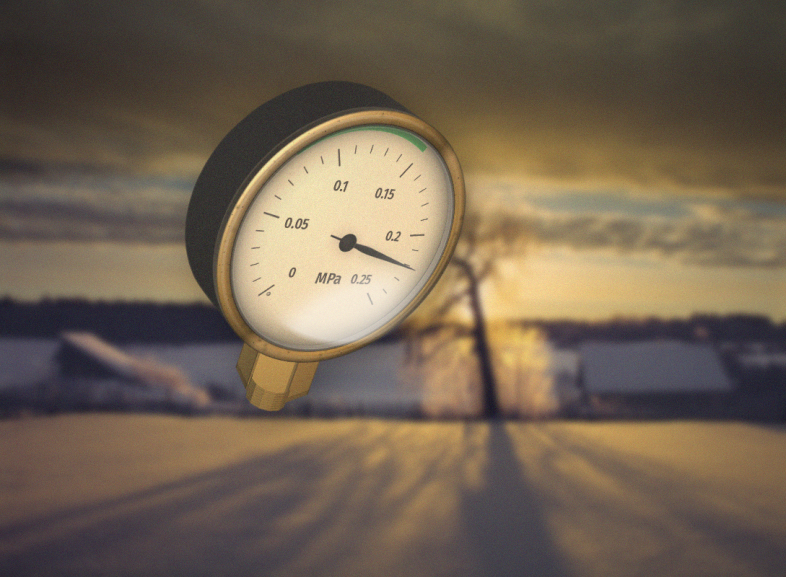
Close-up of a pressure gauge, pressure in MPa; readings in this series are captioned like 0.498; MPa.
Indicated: 0.22; MPa
